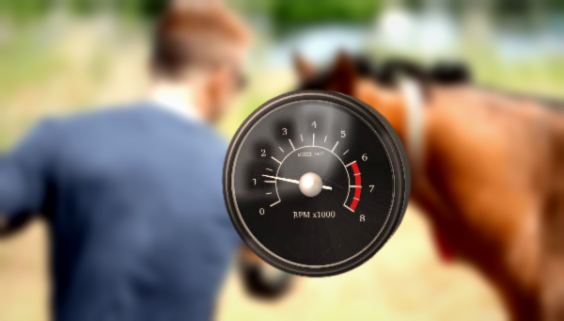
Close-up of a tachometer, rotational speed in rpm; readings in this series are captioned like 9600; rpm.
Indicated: 1250; rpm
